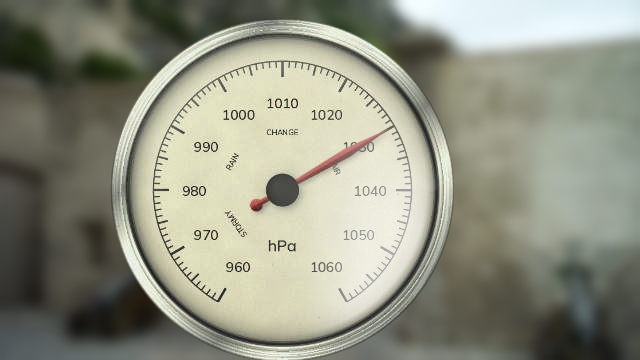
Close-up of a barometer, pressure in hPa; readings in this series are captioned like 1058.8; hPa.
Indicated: 1030; hPa
